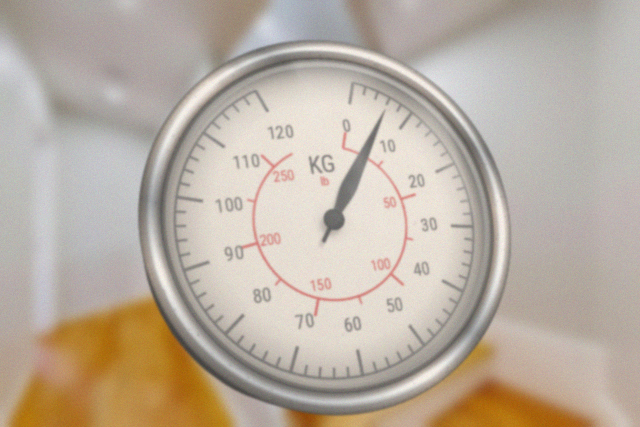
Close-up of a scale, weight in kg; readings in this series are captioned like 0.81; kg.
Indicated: 6; kg
